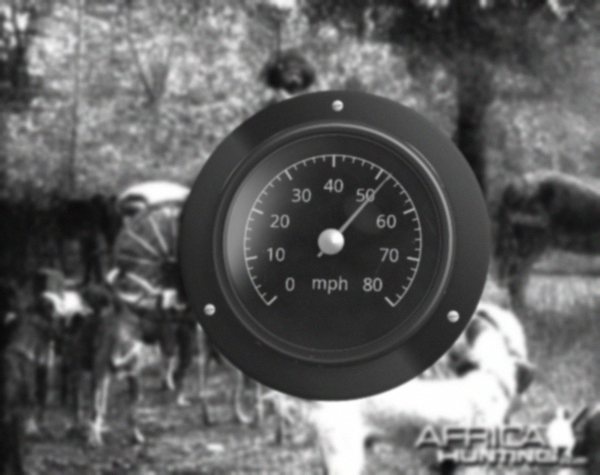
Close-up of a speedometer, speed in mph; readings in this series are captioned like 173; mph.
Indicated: 52; mph
